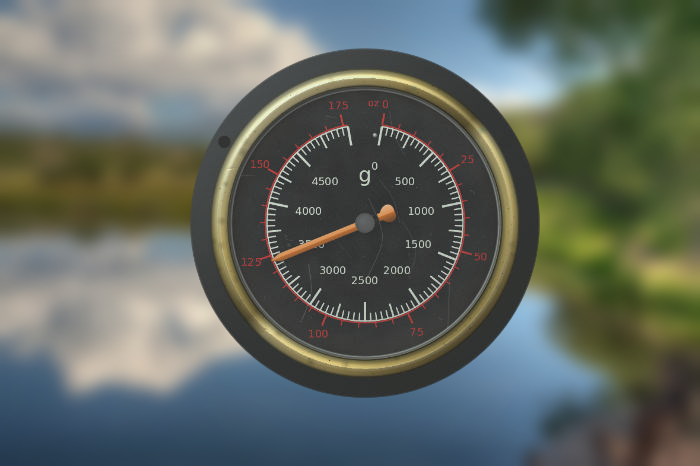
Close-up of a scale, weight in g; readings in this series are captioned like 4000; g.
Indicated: 3500; g
